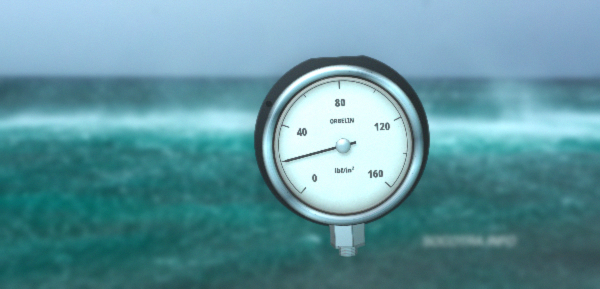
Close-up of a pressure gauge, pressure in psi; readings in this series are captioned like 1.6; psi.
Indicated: 20; psi
